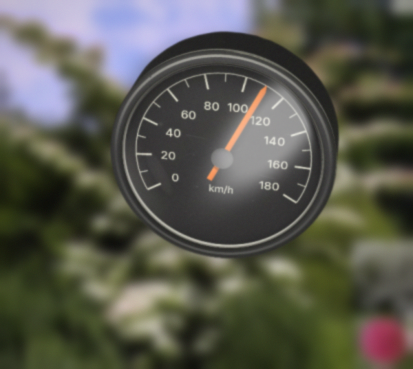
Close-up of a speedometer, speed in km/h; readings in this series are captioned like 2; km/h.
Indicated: 110; km/h
